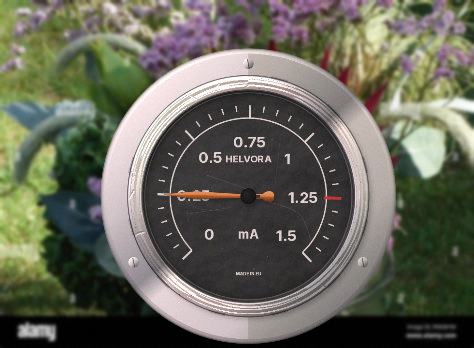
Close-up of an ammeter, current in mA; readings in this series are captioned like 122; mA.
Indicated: 0.25; mA
